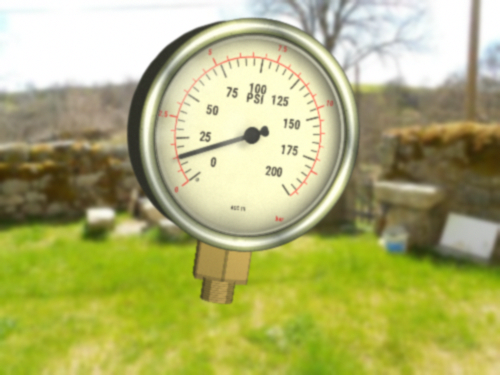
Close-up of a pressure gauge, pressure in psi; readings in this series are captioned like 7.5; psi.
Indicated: 15; psi
